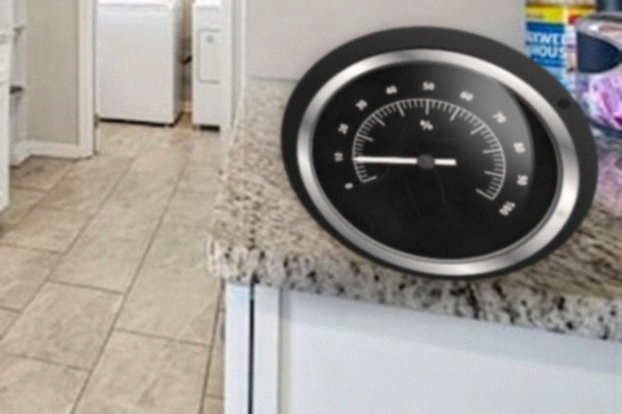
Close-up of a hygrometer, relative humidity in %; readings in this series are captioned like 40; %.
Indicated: 10; %
